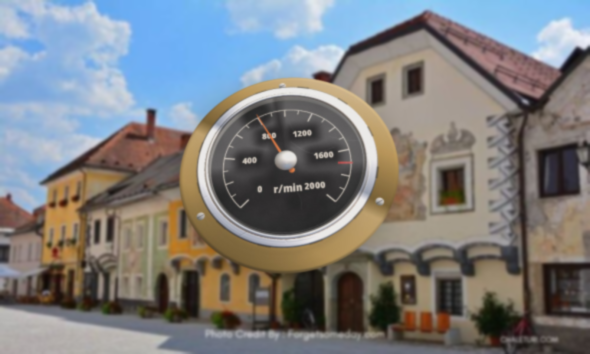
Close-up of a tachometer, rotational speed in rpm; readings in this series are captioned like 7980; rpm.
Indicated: 800; rpm
